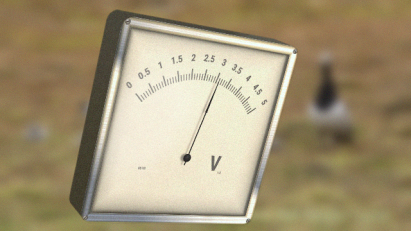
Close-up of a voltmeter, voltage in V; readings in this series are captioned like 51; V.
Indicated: 3; V
